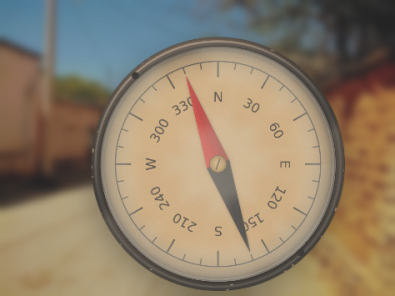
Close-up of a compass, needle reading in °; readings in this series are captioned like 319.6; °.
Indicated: 340; °
